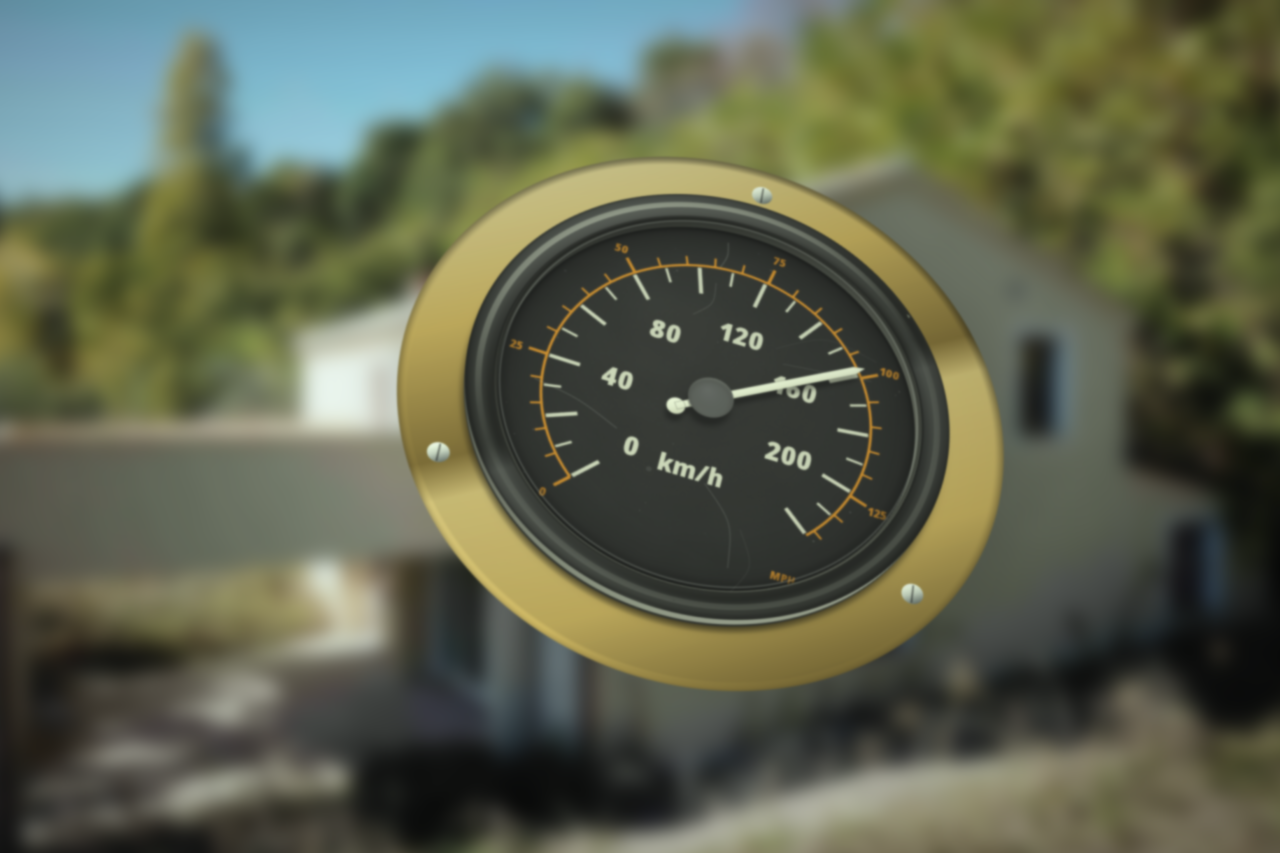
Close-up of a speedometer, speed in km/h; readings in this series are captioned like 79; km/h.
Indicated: 160; km/h
